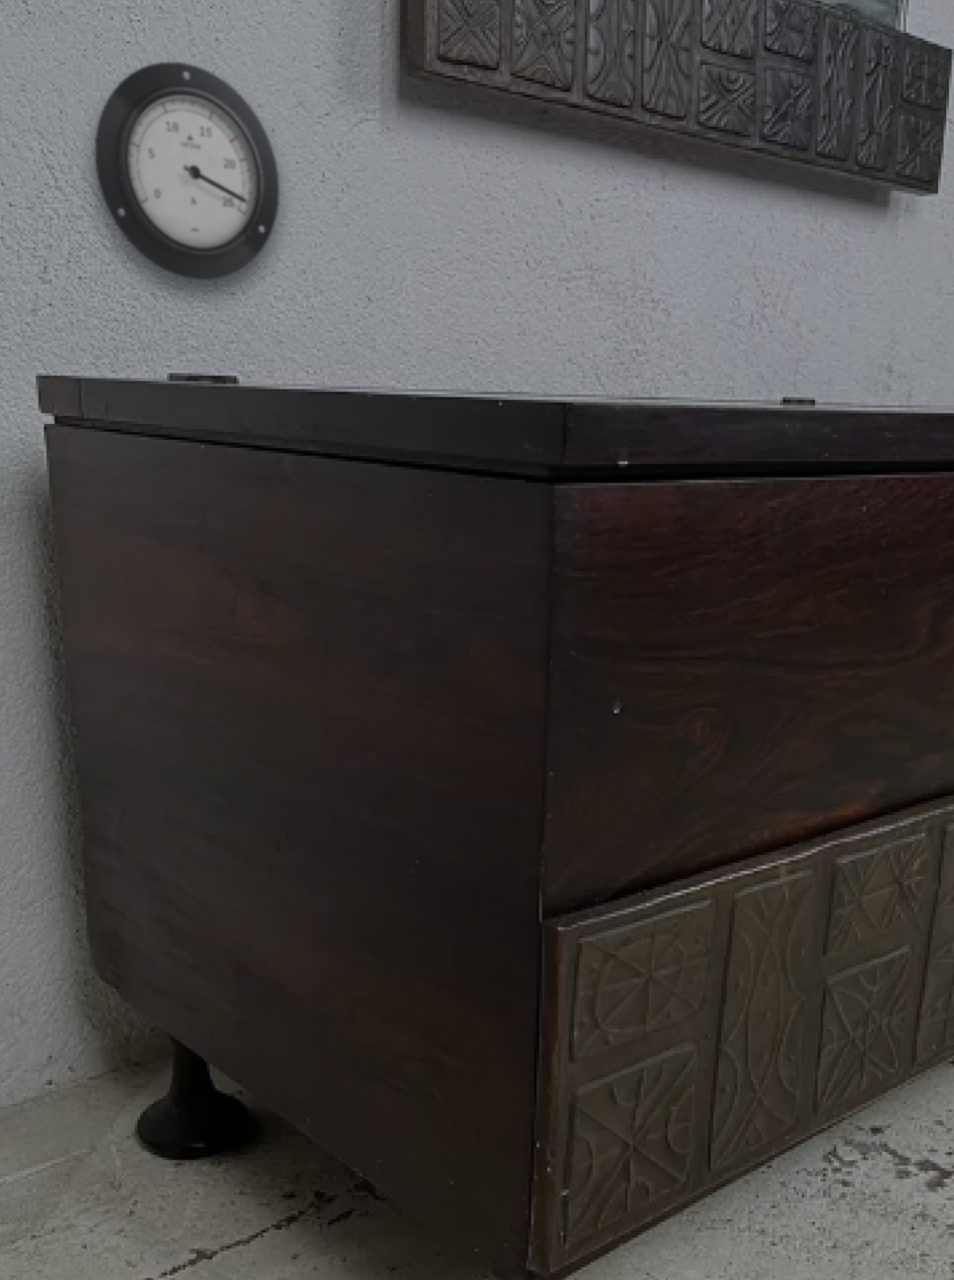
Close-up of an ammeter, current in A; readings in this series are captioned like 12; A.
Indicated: 24; A
